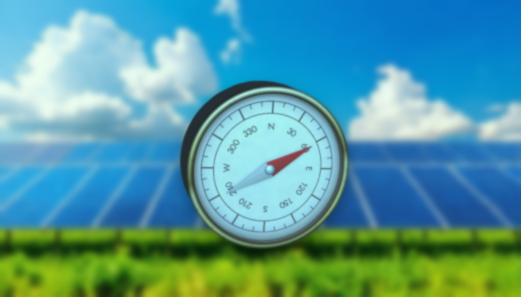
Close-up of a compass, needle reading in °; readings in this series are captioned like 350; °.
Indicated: 60; °
